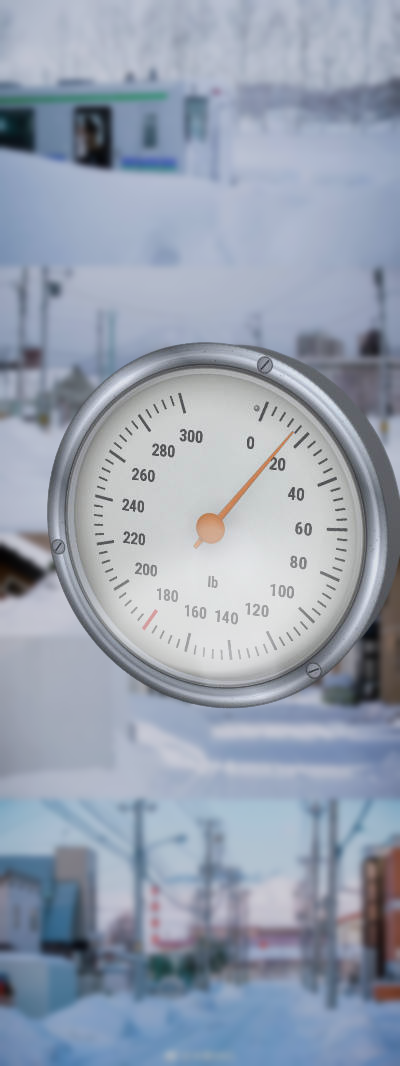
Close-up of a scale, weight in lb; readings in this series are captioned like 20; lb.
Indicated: 16; lb
